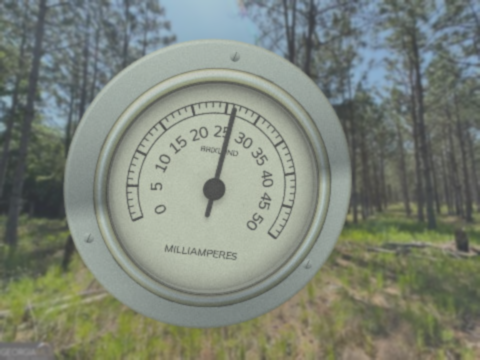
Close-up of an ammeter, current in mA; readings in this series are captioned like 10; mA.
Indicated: 26; mA
